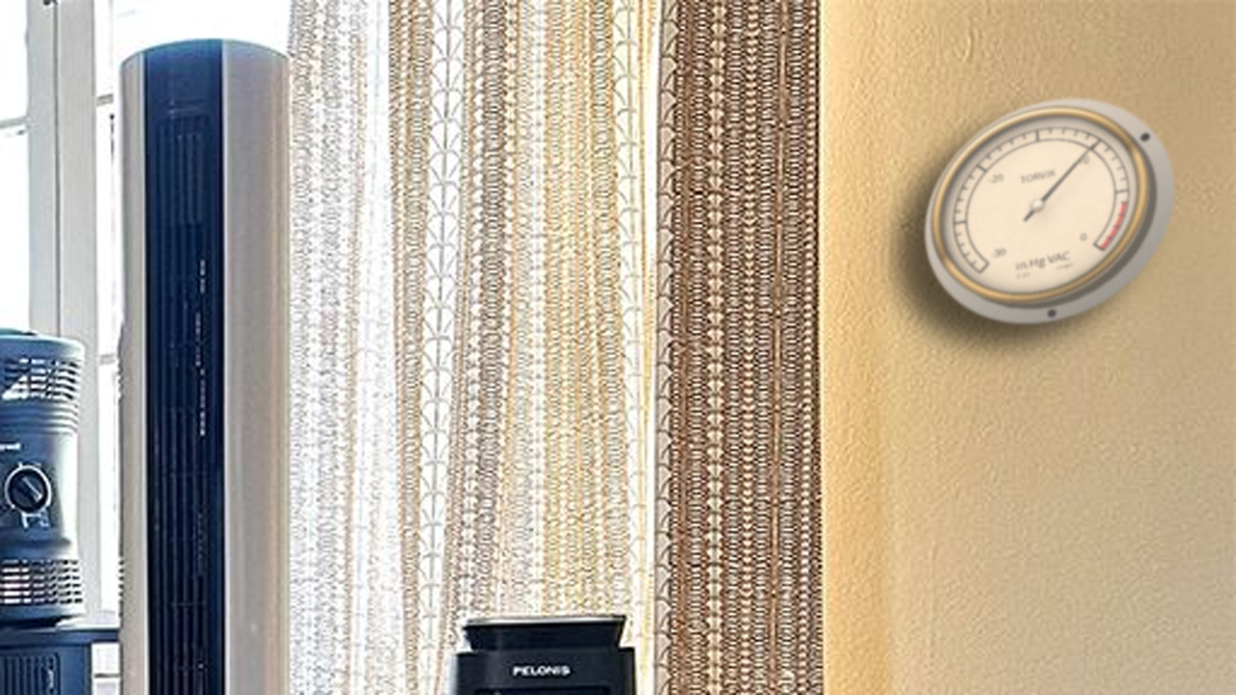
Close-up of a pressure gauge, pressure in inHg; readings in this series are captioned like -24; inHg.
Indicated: -10; inHg
